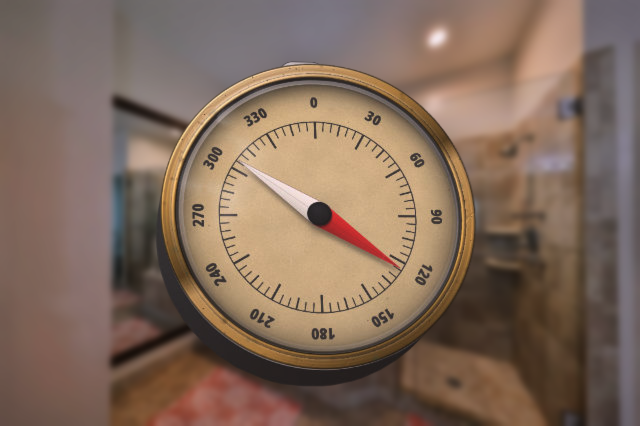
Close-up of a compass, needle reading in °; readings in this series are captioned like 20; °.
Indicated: 125; °
